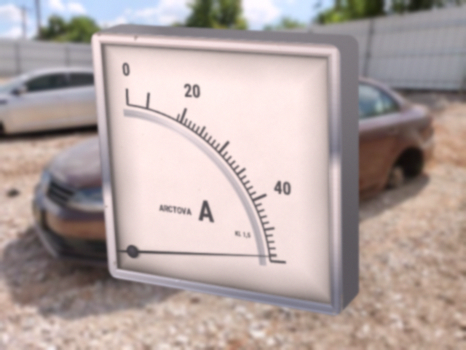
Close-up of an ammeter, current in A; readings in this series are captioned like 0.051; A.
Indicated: 49; A
